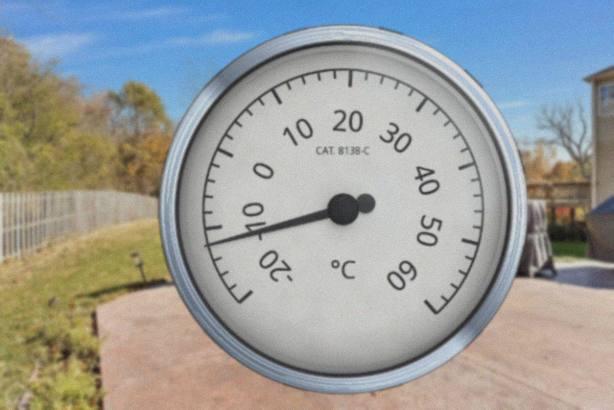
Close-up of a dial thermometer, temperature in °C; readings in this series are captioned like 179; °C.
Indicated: -12; °C
